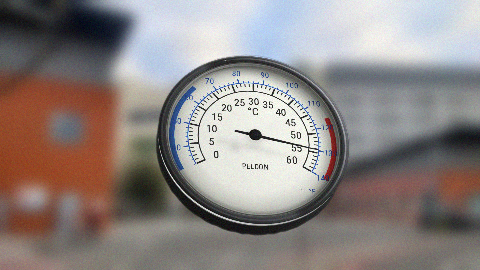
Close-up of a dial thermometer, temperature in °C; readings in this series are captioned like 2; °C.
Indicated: 55; °C
